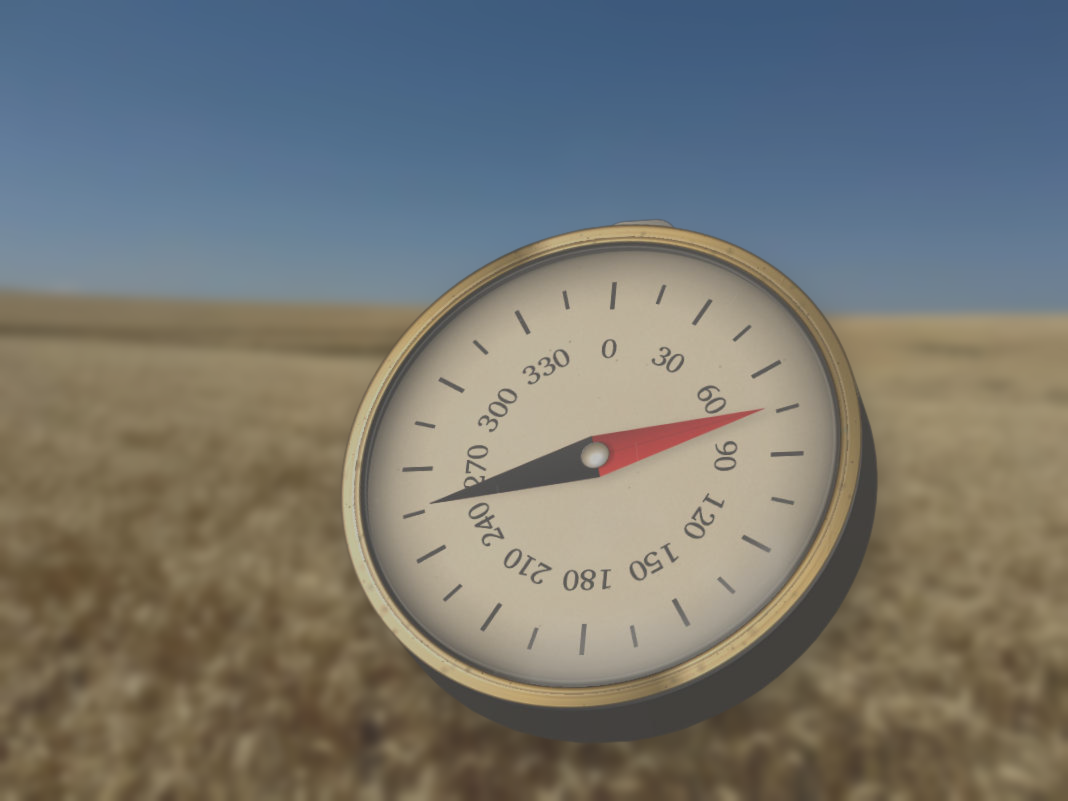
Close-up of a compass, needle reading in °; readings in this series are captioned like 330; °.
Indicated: 75; °
